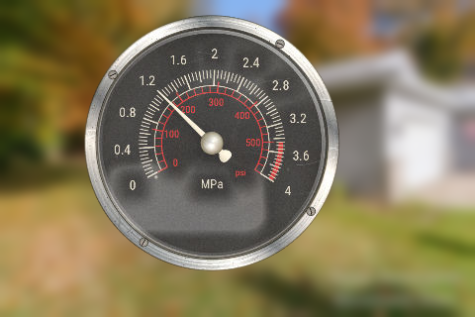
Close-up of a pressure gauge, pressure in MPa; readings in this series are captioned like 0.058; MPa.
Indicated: 1.2; MPa
